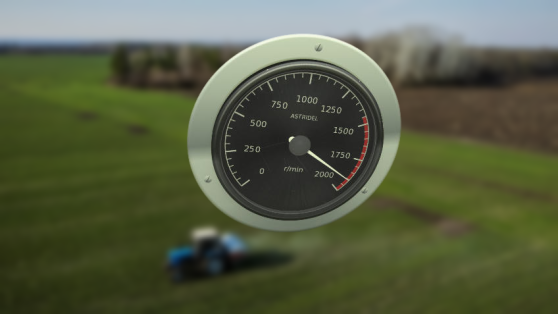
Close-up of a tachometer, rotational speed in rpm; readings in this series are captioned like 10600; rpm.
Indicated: 1900; rpm
